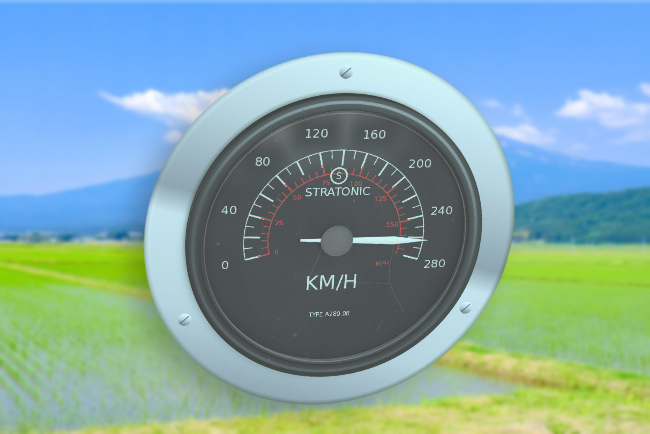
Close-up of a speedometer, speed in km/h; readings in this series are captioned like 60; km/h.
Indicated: 260; km/h
